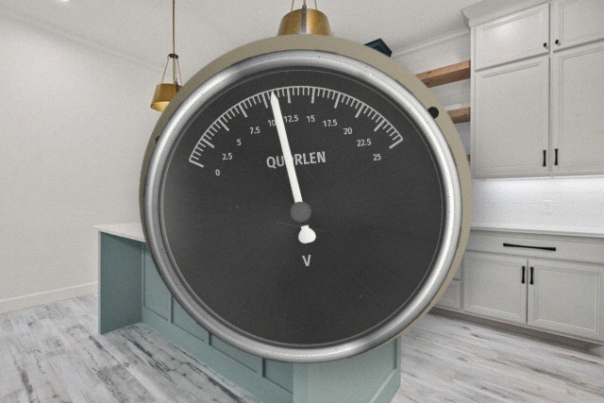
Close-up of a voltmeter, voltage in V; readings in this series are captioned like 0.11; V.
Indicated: 11; V
